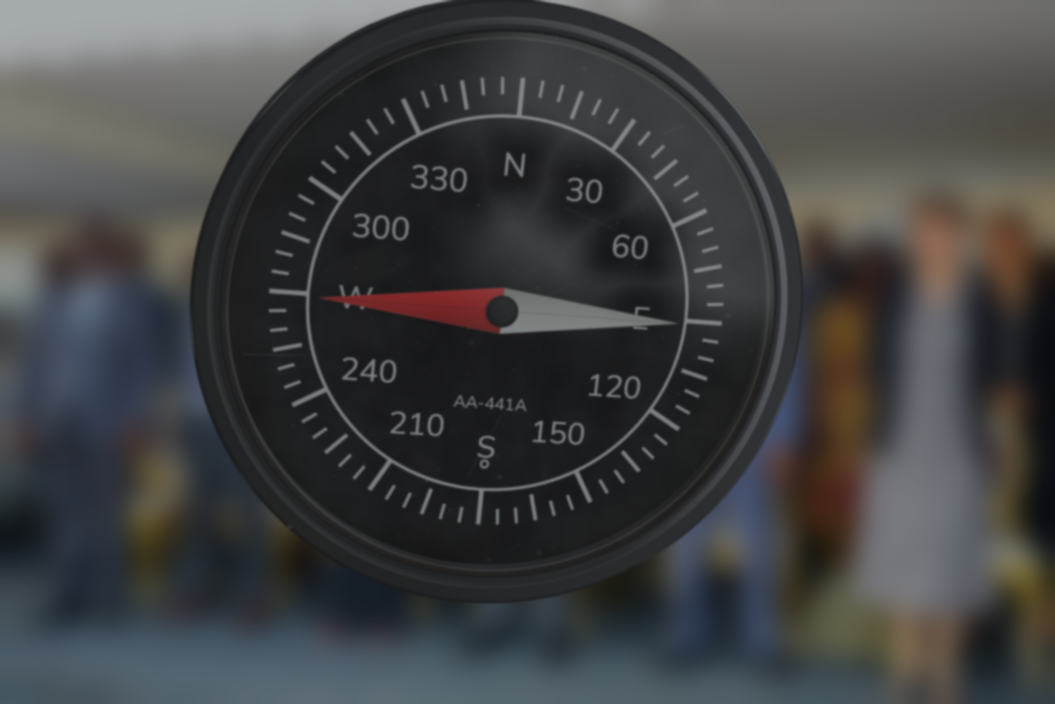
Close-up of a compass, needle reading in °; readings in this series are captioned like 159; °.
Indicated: 270; °
